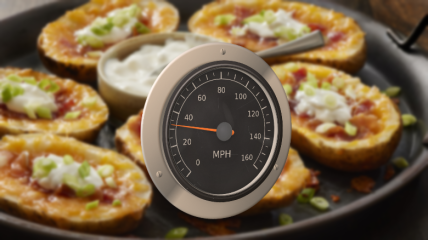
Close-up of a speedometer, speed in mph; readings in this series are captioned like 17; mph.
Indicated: 32.5; mph
